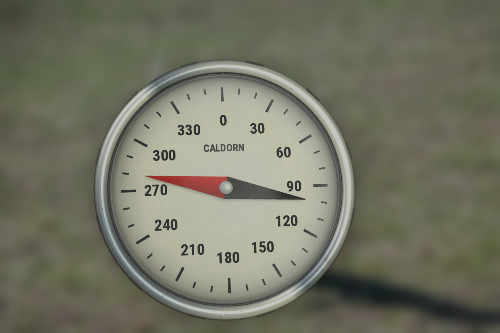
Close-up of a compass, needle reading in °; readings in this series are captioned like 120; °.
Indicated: 280; °
